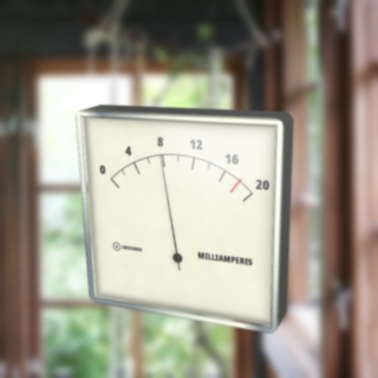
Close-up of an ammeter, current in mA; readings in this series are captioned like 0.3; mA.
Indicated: 8; mA
